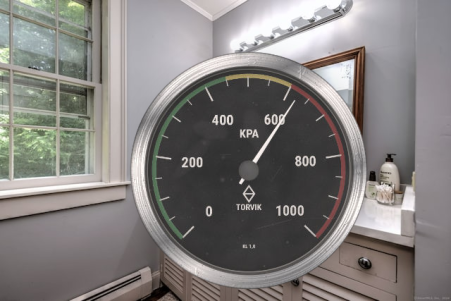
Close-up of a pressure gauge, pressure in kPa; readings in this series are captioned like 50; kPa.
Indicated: 625; kPa
